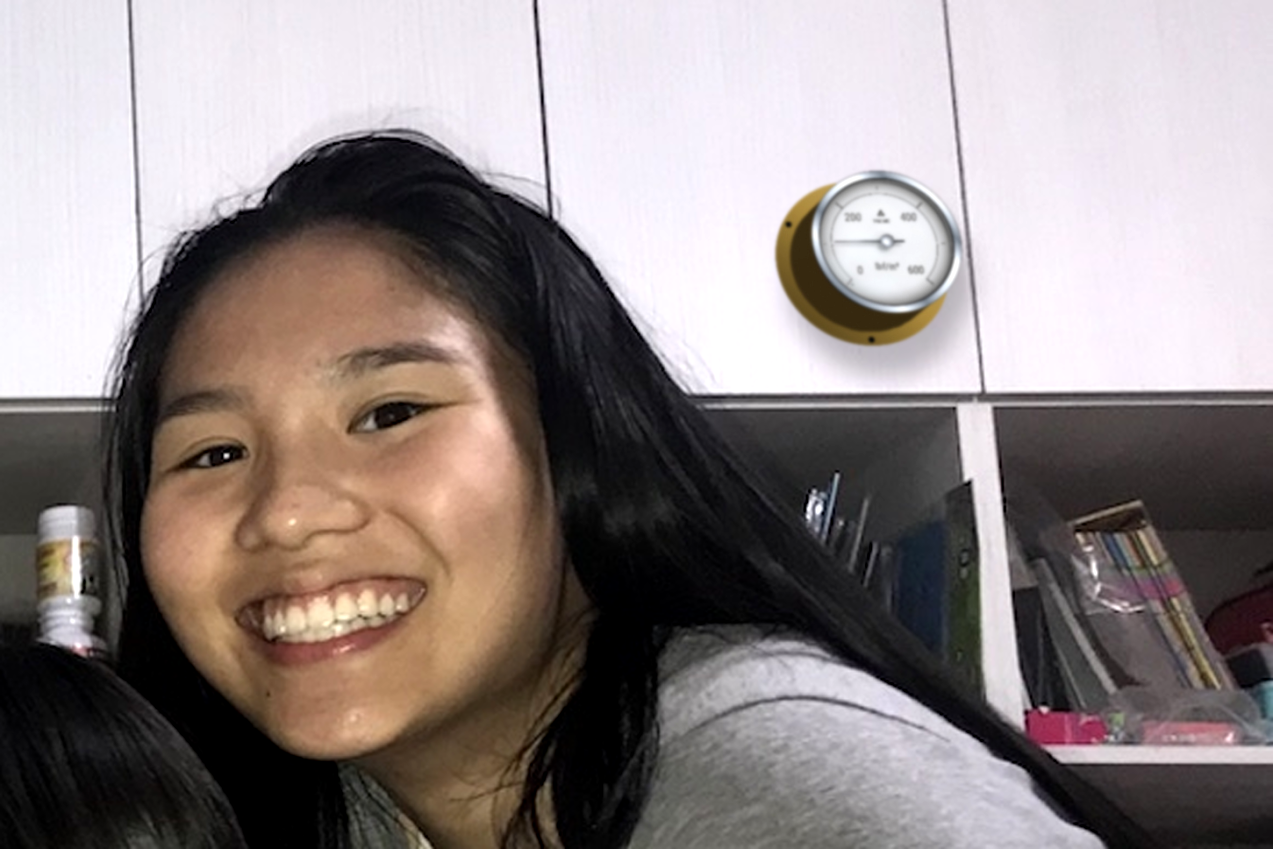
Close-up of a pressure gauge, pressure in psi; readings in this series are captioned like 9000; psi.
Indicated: 100; psi
